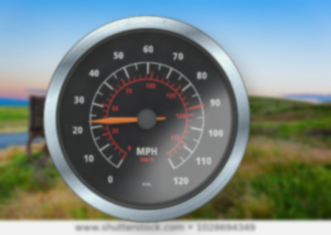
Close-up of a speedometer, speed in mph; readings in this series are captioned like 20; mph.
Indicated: 22.5; mph
